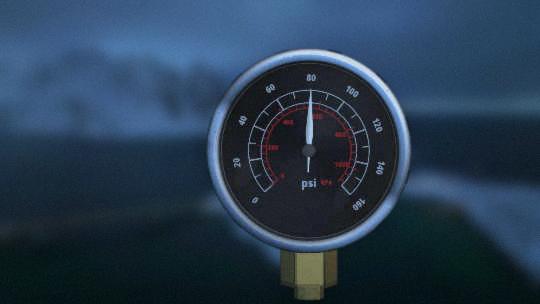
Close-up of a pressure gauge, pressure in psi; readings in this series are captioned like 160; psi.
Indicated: 80; psi
